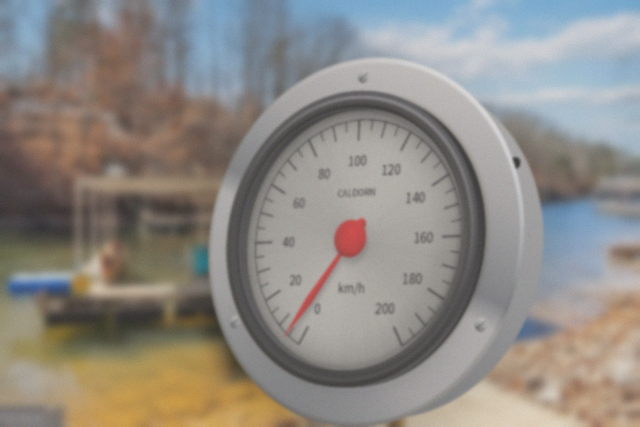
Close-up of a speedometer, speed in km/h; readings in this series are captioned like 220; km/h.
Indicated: 5; km/h
